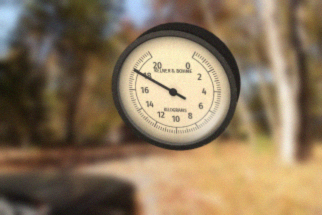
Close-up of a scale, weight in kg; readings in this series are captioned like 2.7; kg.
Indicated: 18; kg
